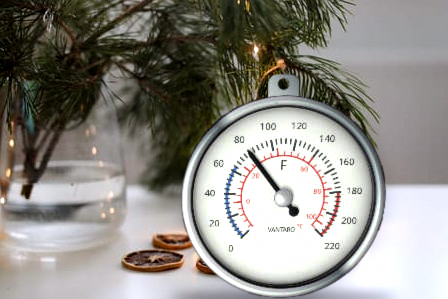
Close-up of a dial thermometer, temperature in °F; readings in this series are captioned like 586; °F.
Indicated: 80; °F
